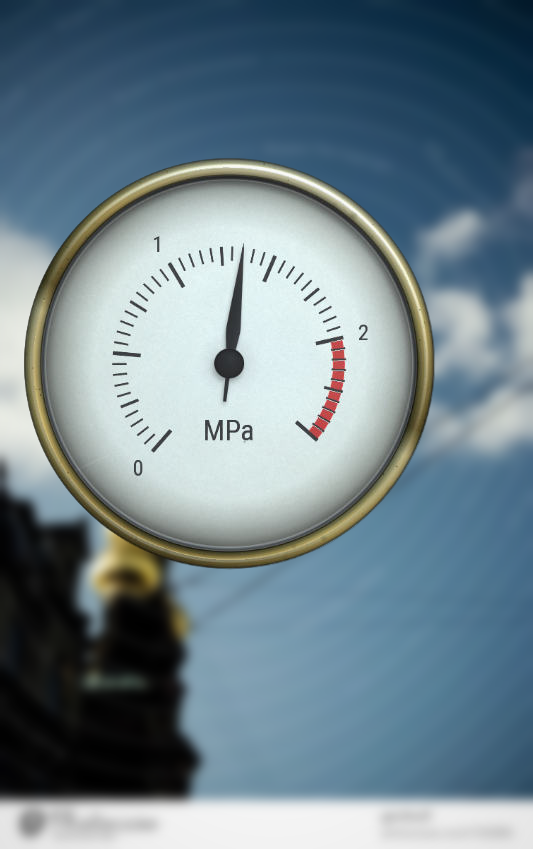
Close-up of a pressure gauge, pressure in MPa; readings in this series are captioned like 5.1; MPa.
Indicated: 1.35; MPa
